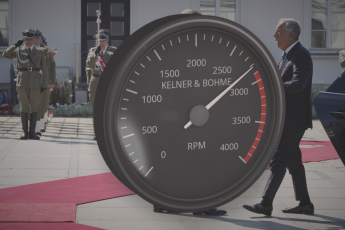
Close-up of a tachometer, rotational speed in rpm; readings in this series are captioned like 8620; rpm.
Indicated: 2800; rpm
